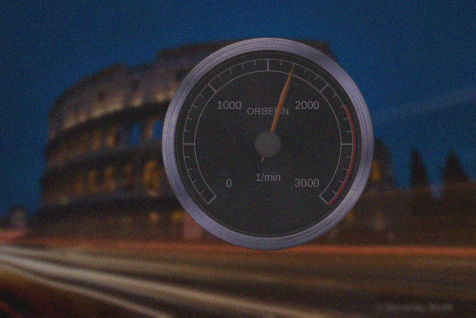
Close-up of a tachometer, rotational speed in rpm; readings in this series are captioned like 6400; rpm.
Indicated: 1700; rpm
